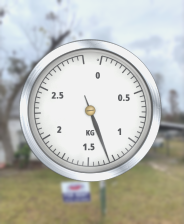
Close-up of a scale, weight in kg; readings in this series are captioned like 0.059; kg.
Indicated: 1.3; kg
